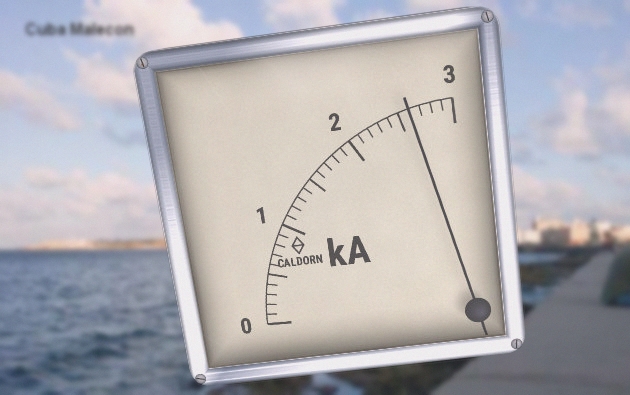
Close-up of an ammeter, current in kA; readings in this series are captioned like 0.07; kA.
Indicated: 2.6; kA
